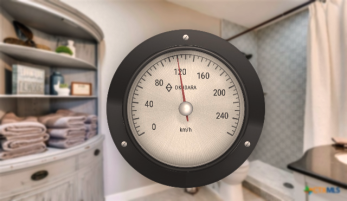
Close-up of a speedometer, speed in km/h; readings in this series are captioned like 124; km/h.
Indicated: 120; km/h
